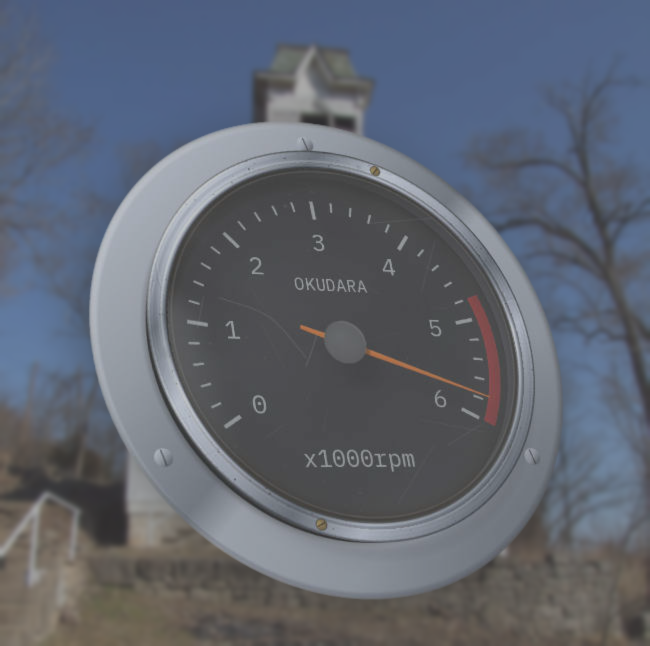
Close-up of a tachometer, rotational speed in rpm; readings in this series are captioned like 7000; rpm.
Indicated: 5800; rpm
